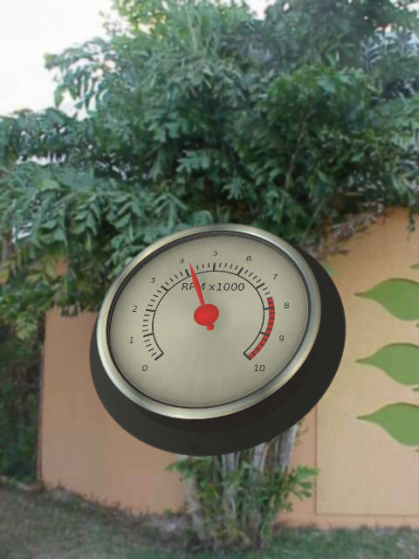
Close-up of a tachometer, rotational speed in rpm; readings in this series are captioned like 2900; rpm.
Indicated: 4200; rpm
